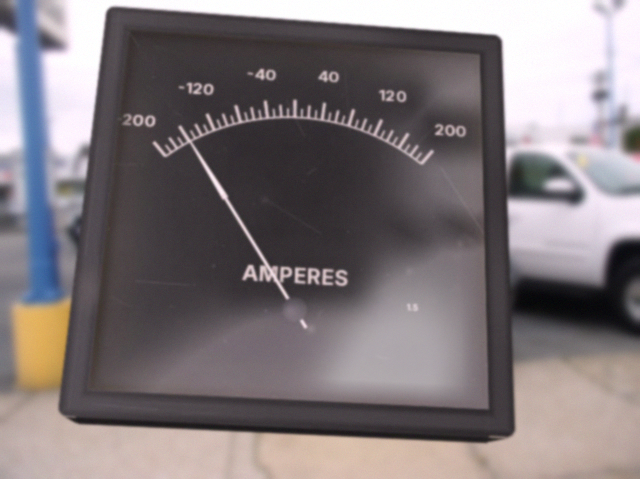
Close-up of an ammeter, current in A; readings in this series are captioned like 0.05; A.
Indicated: -160; A
